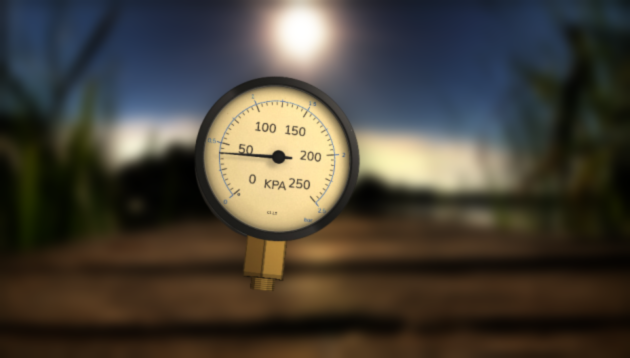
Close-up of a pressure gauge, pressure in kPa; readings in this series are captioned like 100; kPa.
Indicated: 40; kPa
